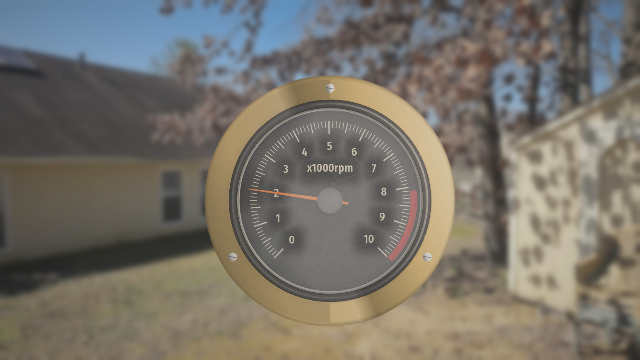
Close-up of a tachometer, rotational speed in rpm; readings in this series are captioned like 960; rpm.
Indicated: 2000; rpm
